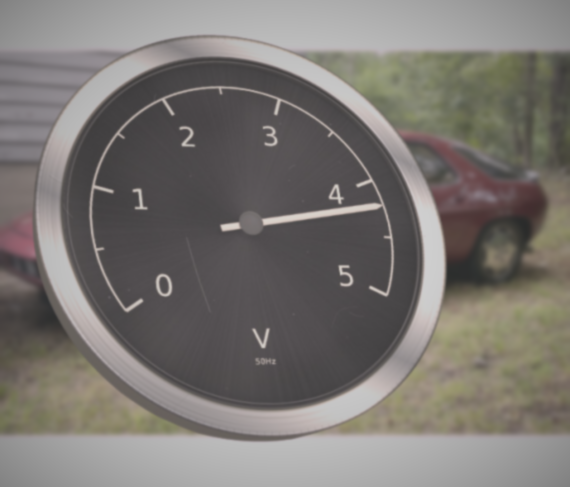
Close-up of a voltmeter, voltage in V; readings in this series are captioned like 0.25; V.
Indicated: 4.25; V
